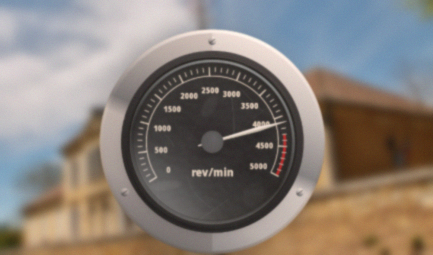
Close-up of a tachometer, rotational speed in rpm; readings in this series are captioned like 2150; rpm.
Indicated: 4100; rpm
